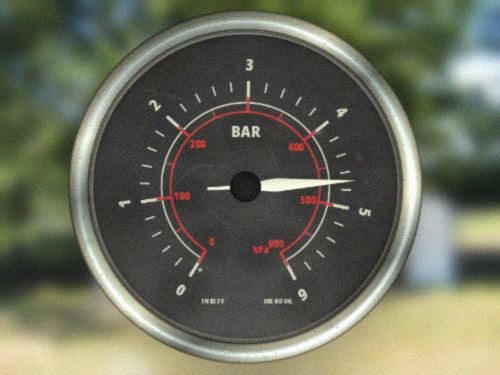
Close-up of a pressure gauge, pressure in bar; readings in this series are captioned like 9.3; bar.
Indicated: 4.7; bar
